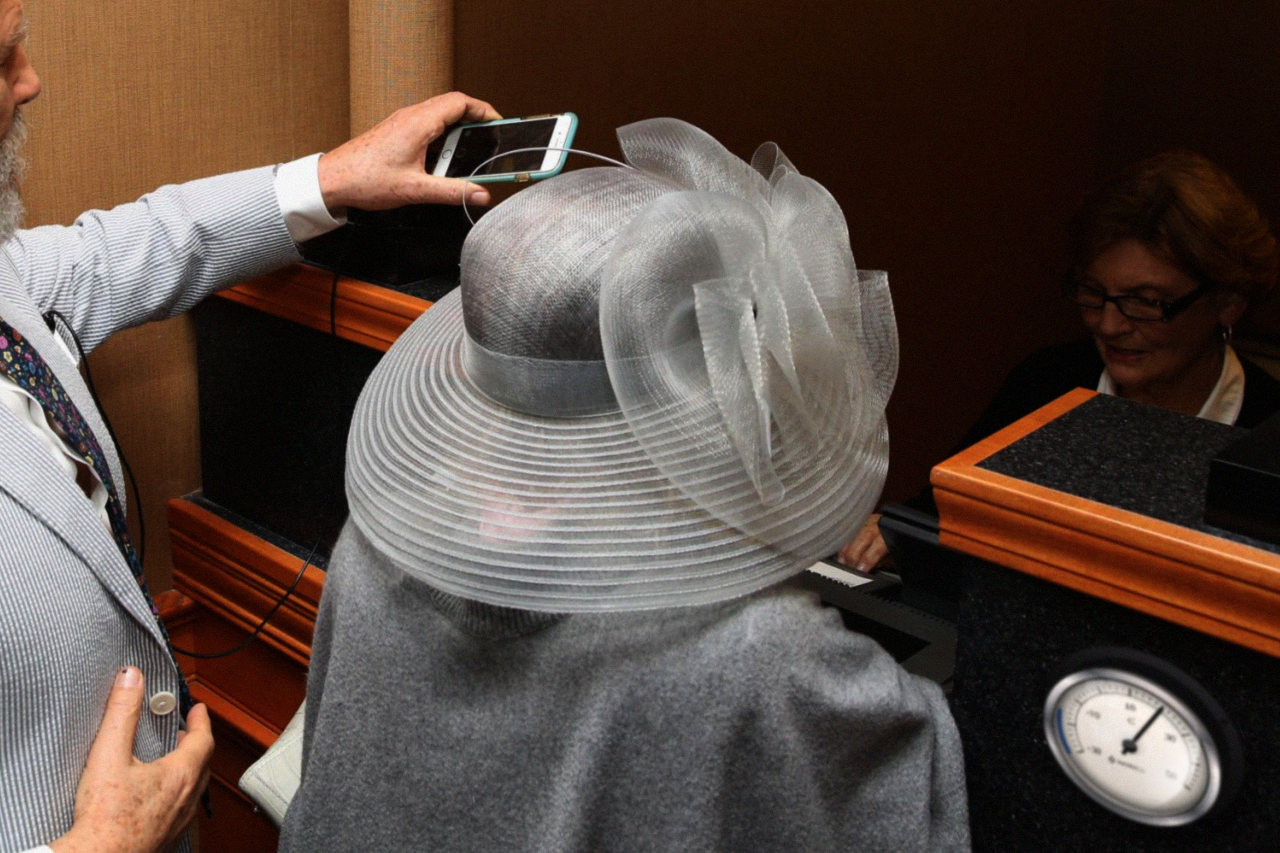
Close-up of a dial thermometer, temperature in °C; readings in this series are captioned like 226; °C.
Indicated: 20; °C
